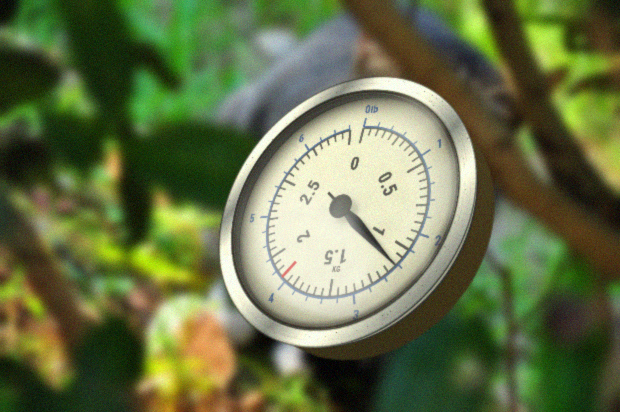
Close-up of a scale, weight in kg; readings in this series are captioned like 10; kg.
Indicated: 1.1; kg
